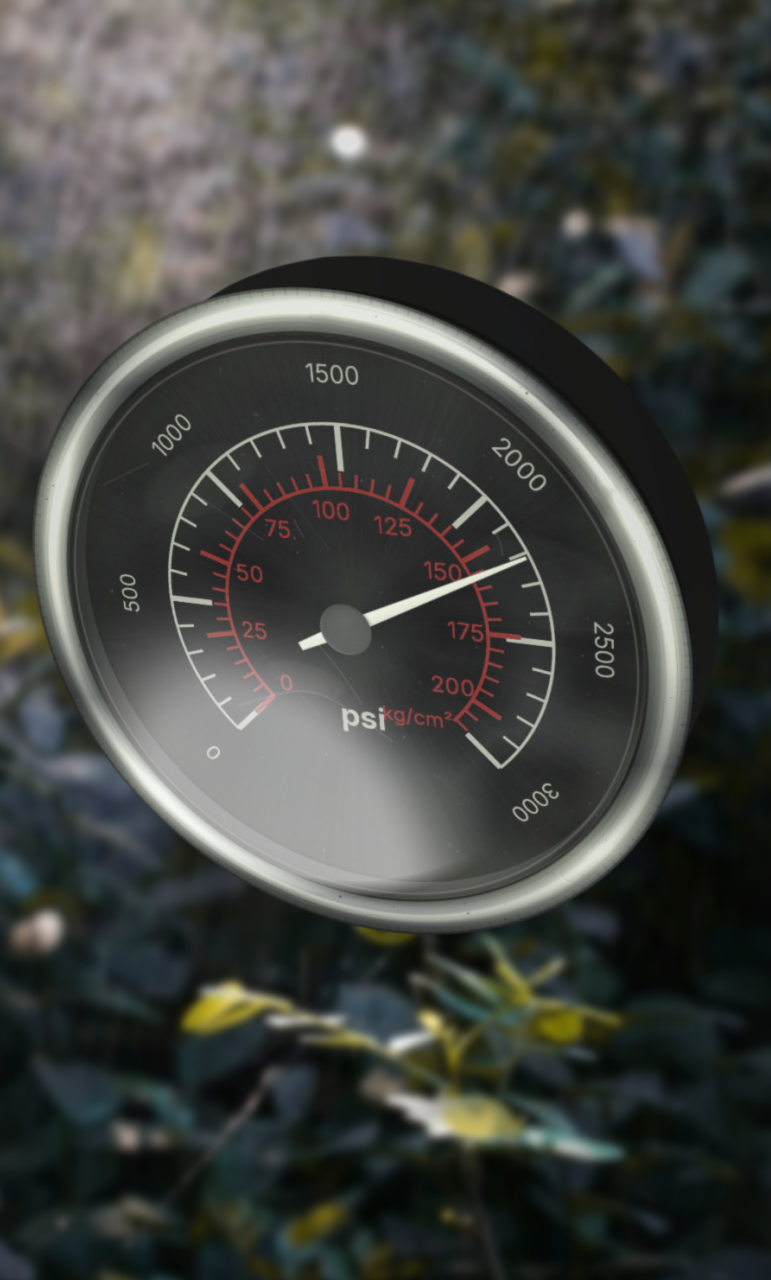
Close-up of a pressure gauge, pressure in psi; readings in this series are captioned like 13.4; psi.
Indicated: 2200; psi
